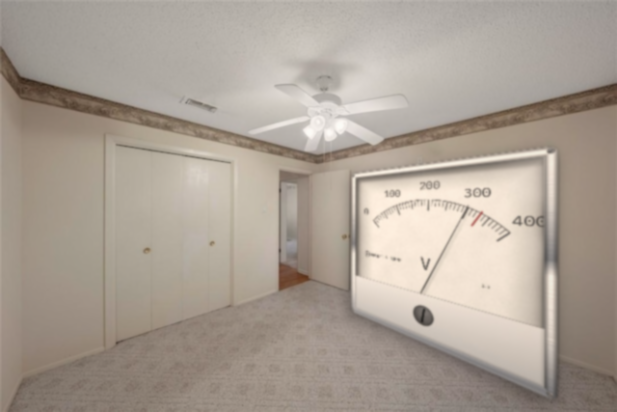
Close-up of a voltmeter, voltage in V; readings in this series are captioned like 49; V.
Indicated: 300; V
